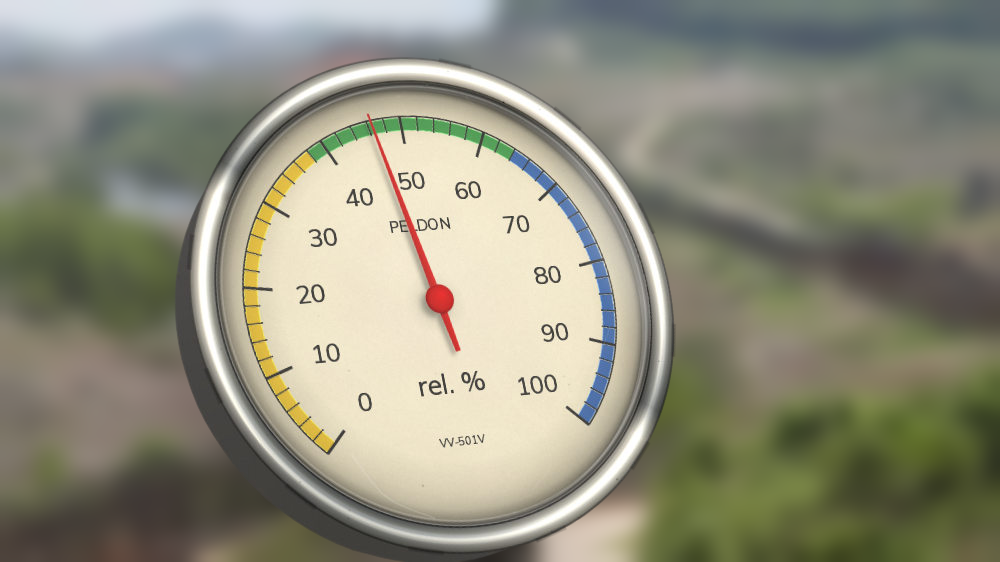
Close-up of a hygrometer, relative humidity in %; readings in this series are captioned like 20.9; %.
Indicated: 46; %
